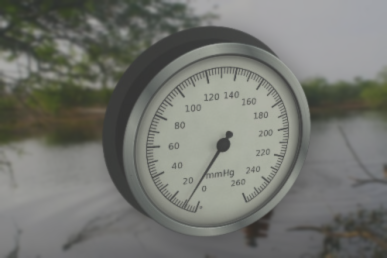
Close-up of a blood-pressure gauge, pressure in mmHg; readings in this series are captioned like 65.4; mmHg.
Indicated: 10; mmHg
